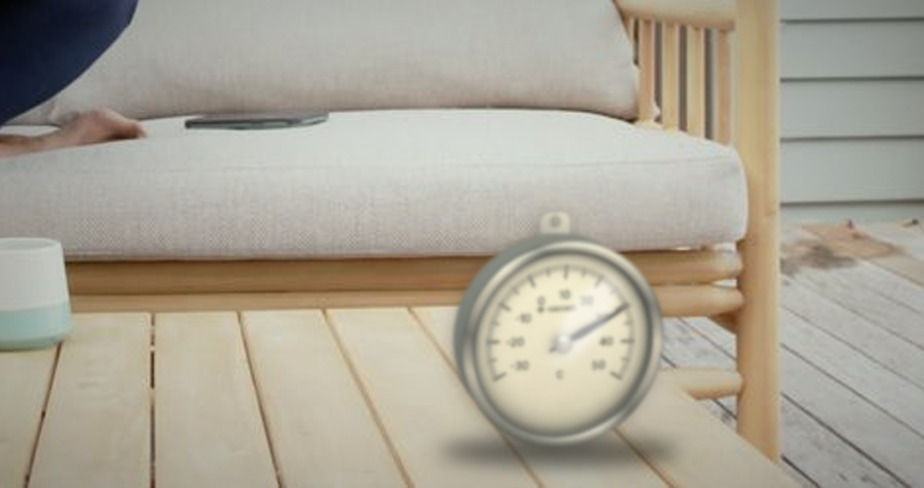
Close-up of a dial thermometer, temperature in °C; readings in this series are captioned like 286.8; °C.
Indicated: 30; °C
